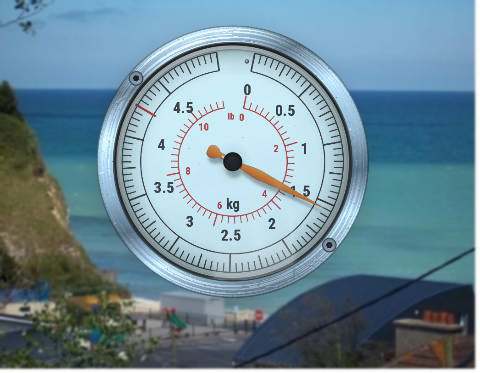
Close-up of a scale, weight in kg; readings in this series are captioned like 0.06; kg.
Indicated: 1.55; kg
